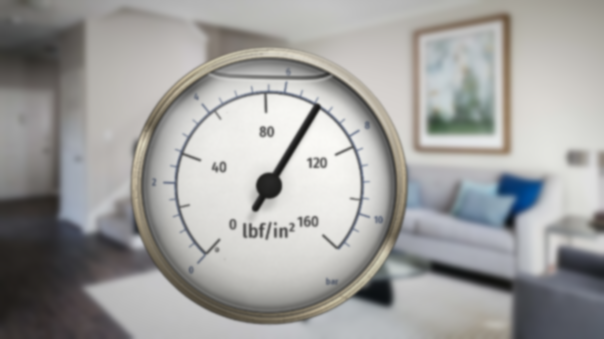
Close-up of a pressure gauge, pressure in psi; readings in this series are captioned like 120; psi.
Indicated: 100; psi
